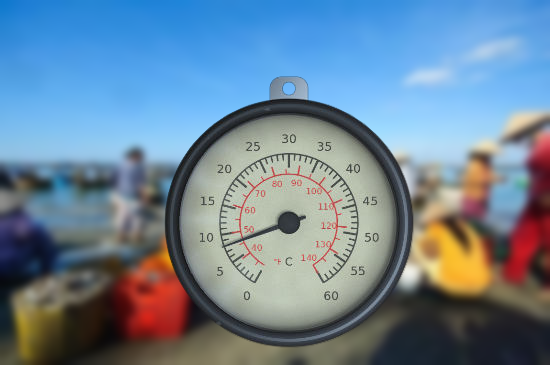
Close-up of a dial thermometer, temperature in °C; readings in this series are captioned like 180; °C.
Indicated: 8; °C
